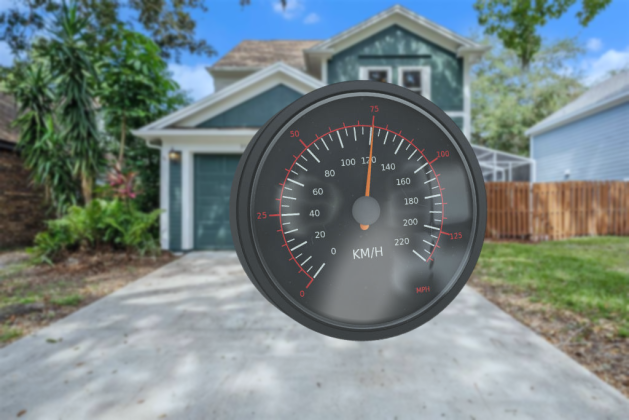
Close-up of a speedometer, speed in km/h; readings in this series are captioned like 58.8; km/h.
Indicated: 120; km/h
